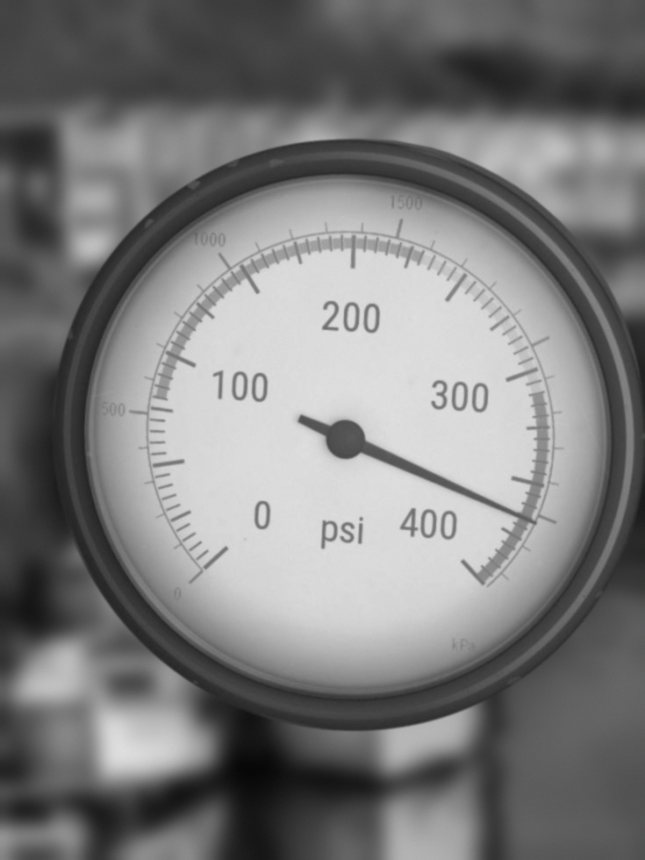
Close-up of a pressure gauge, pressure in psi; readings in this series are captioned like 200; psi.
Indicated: 365; psi
